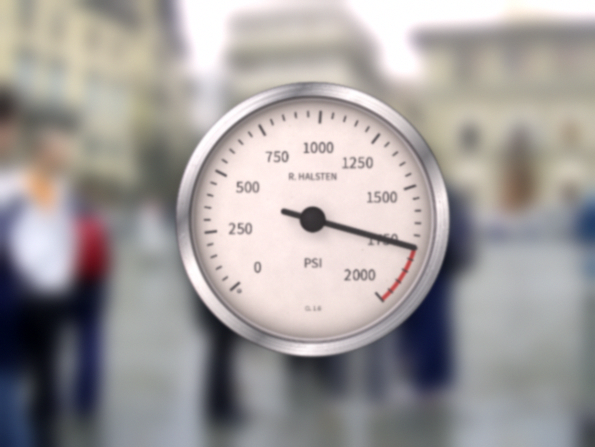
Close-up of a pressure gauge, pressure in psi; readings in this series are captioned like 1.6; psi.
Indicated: 1750; psi
